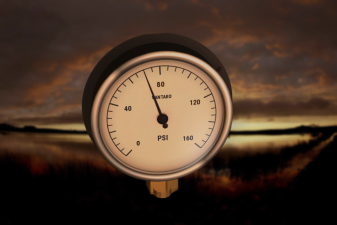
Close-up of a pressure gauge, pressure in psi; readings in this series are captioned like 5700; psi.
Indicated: 70; psi
